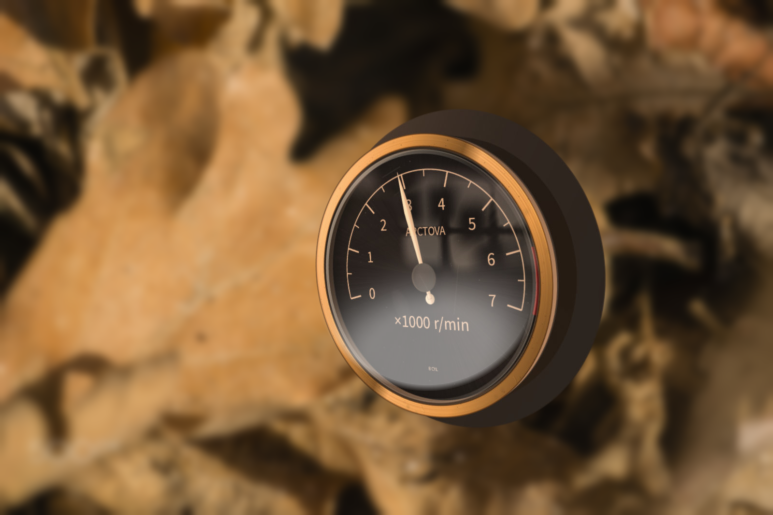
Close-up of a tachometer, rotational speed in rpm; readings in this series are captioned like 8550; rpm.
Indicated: 3000; rpm
